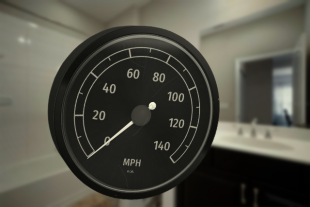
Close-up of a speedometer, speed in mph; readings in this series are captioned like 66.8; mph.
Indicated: 0; mph
